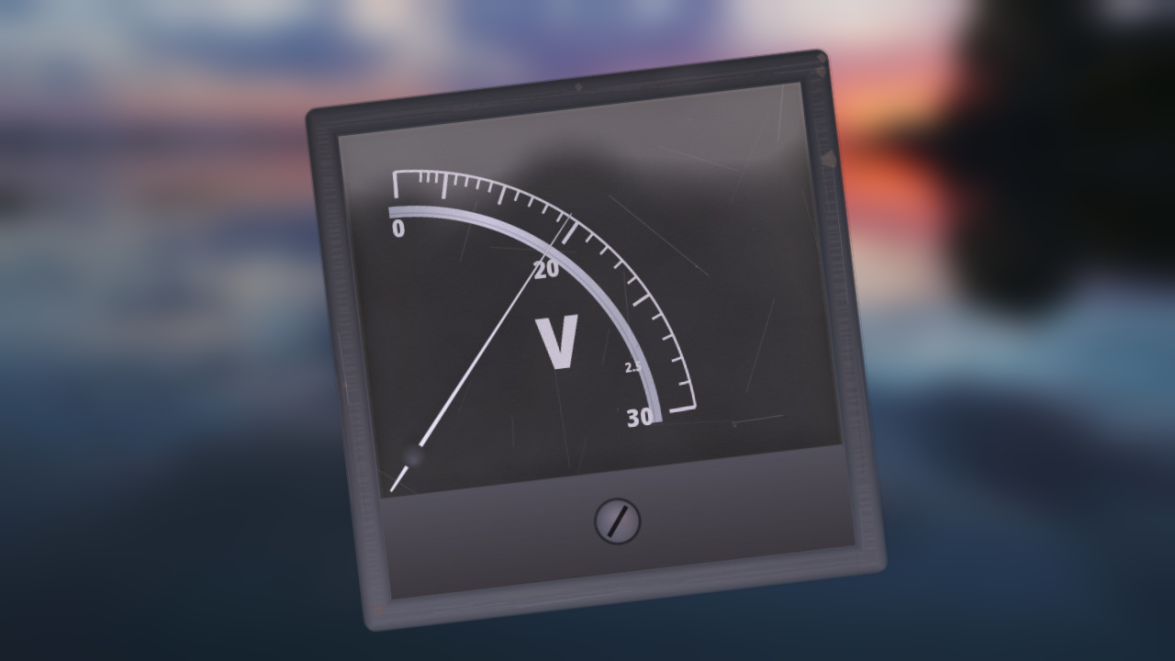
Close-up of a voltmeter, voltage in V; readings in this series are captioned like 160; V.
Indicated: 19.5; V
